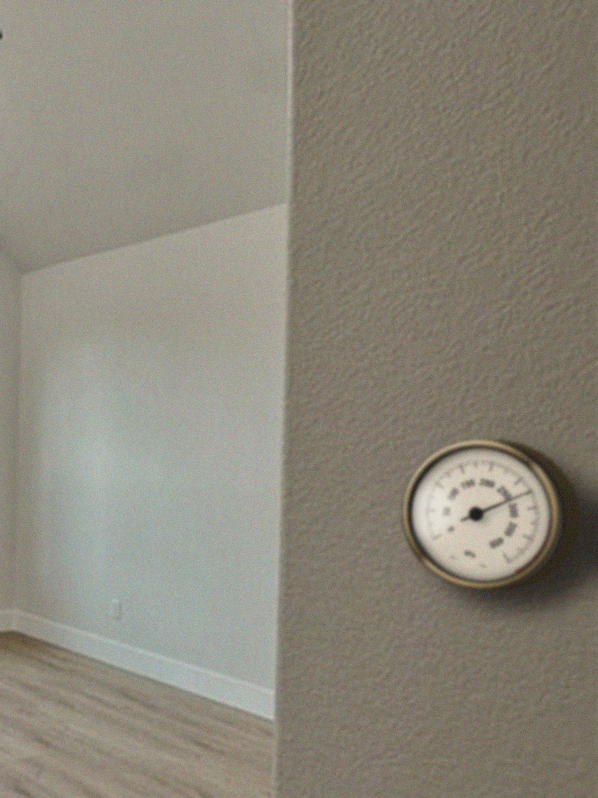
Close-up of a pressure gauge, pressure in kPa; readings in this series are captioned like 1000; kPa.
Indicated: 275; kPa
